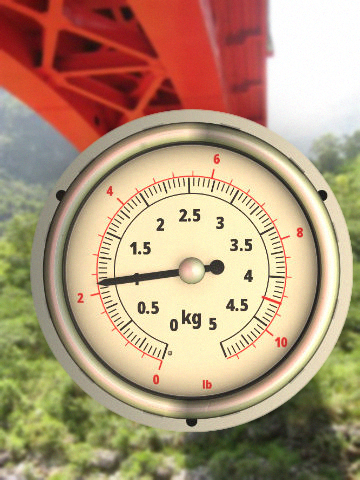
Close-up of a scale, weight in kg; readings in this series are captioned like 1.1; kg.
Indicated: 1; kg
